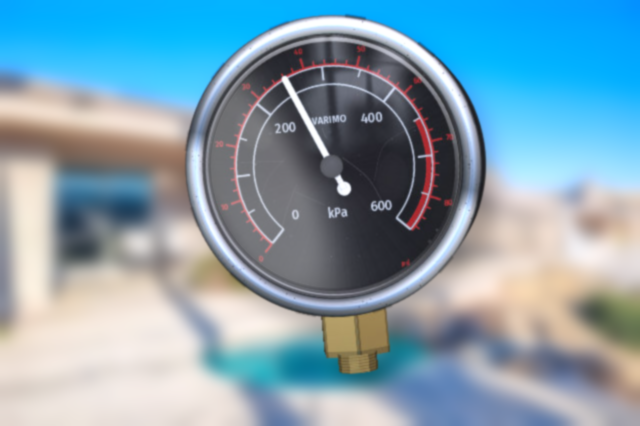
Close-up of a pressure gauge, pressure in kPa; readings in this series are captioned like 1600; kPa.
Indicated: 250; kPa
